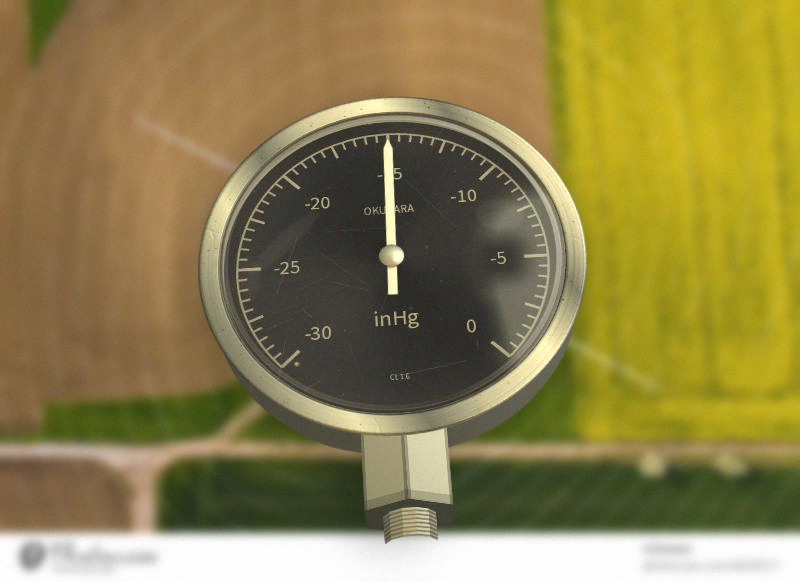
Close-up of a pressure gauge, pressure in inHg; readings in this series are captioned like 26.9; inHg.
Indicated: -15; inHg
